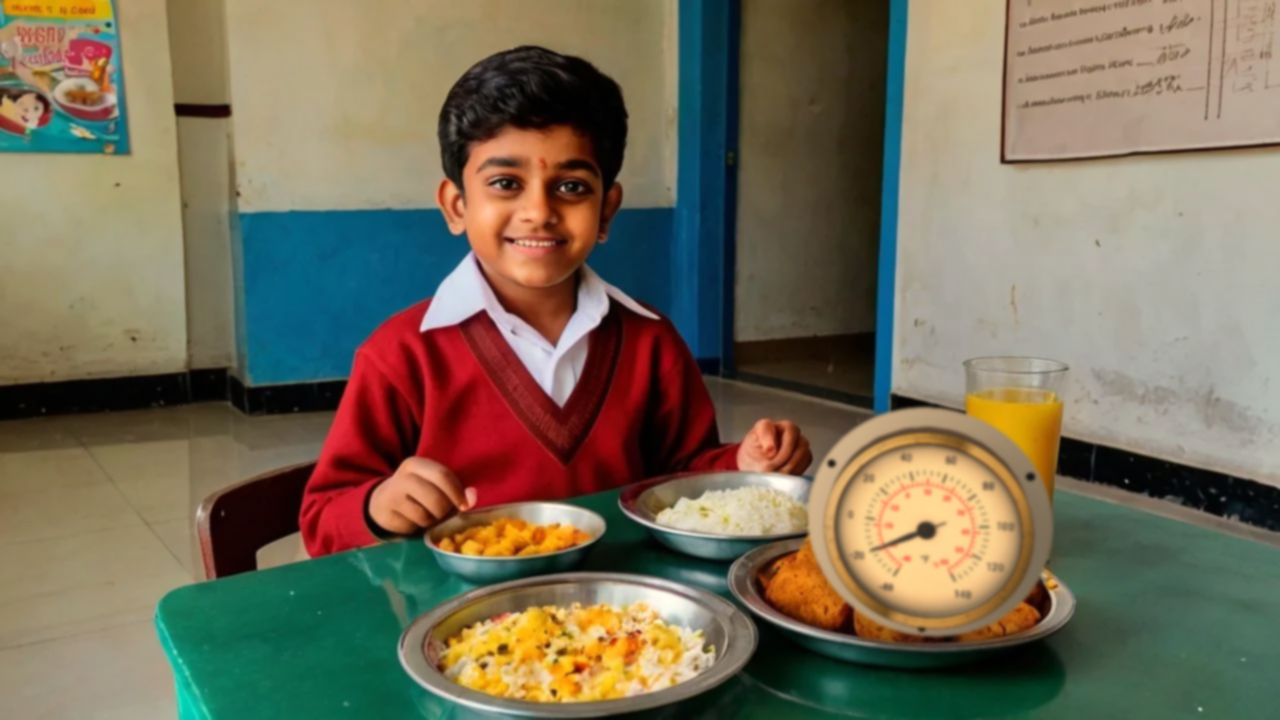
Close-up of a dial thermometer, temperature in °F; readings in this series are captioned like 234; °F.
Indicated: -20; °F
